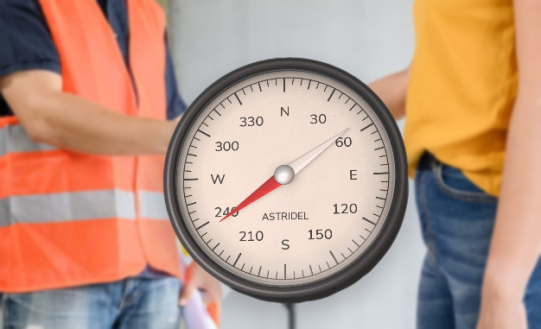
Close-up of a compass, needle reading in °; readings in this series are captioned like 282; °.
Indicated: 235; °
